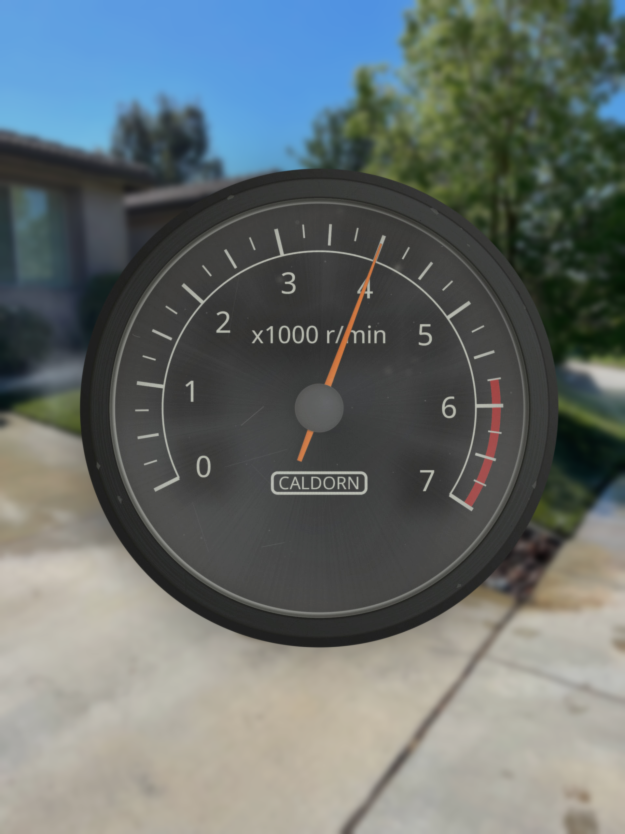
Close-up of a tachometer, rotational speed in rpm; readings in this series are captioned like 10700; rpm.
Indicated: 4000; rpm
